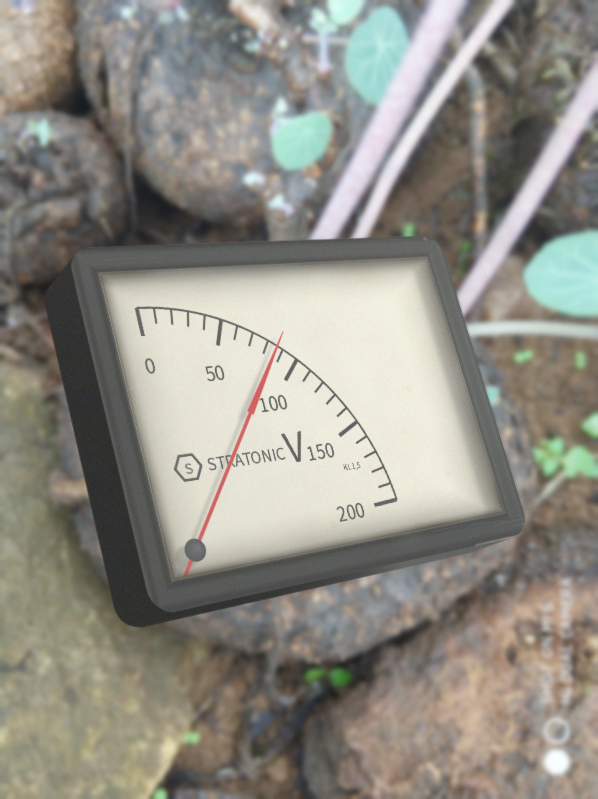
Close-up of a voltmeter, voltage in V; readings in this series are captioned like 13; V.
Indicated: 85; V
